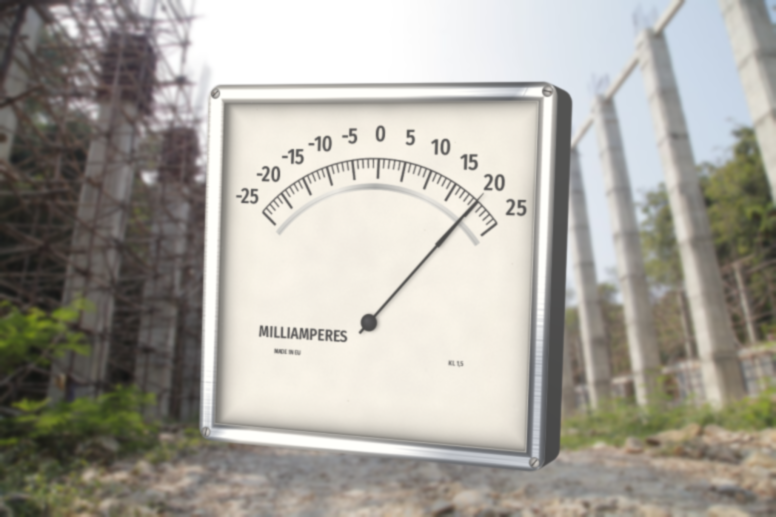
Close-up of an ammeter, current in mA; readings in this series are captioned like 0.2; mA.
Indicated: 20; mA
